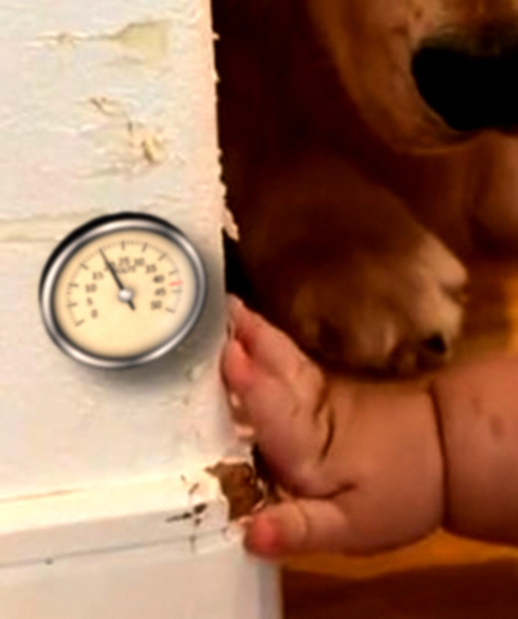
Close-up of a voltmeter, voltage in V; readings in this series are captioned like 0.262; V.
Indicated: 20; V
